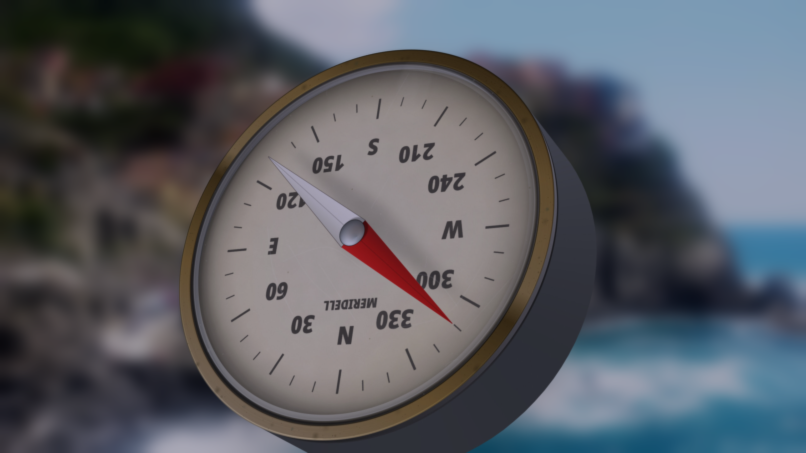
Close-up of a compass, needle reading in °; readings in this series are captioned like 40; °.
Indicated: 310; °
